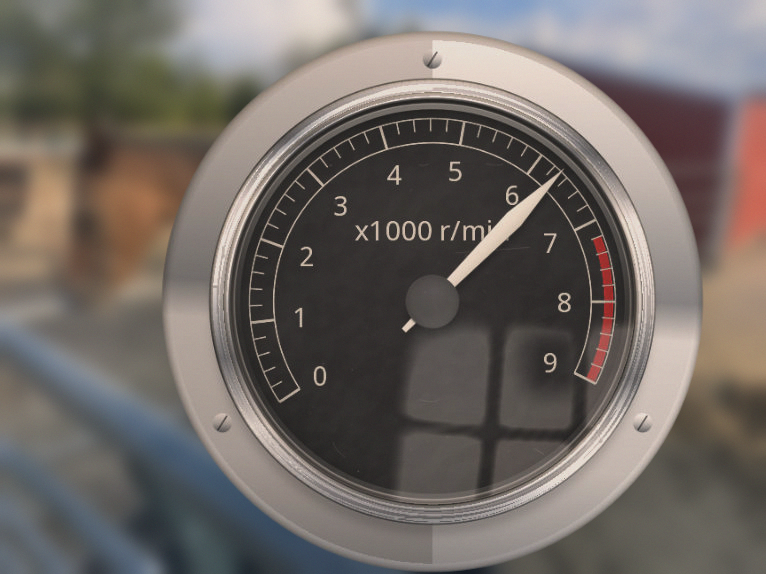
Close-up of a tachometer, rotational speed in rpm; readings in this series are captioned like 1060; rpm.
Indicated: 6300; rpm
